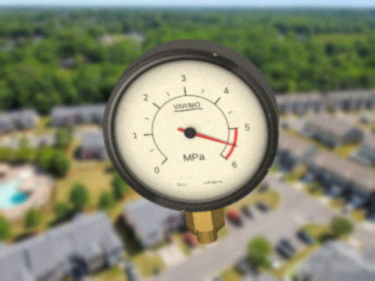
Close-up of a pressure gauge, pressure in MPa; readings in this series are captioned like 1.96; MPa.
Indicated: 5.5; MPa
